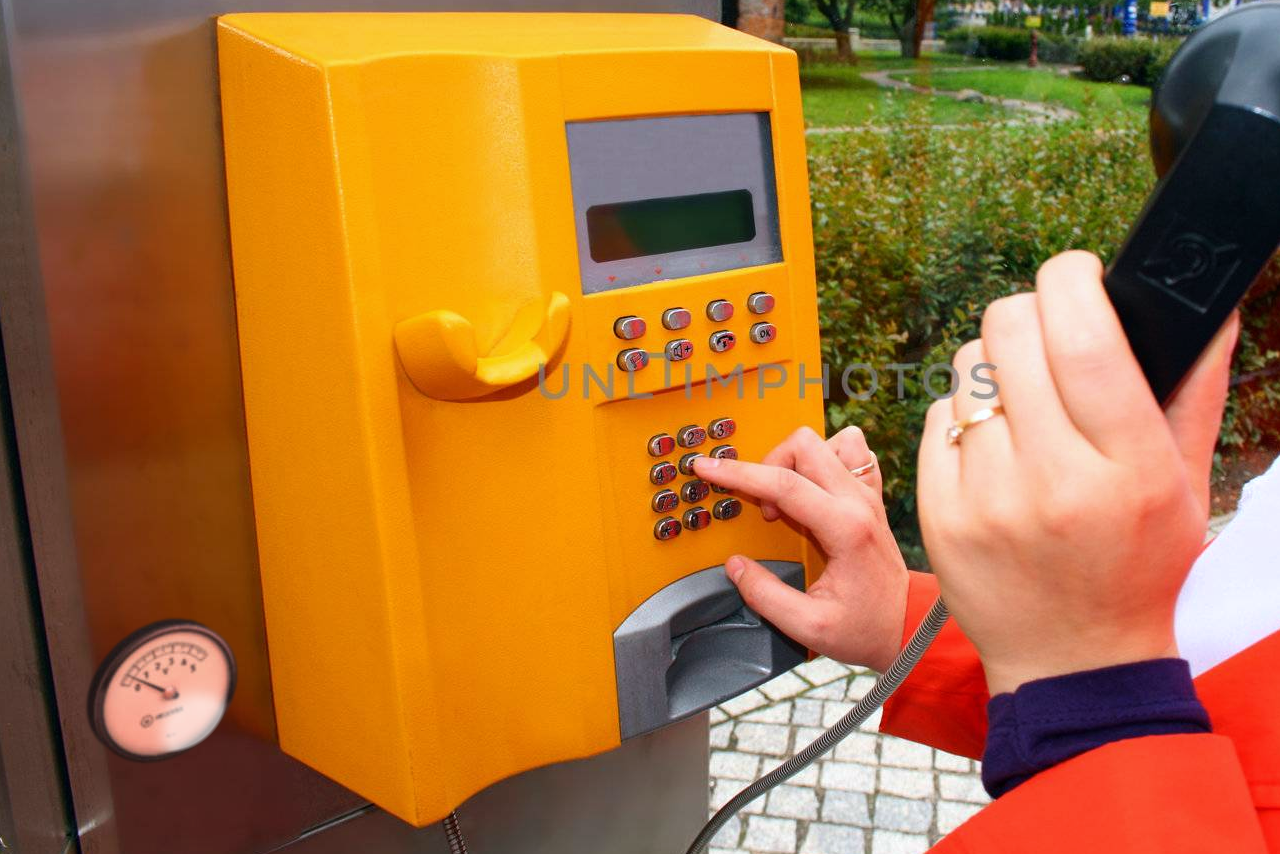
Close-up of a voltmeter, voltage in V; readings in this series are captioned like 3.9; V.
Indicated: 0.5; V
